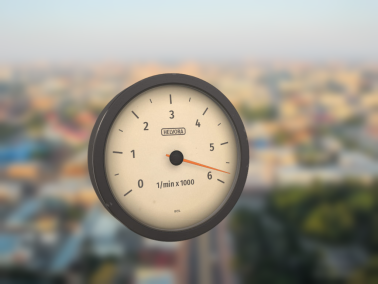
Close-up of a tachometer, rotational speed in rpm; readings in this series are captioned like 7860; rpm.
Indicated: 5750; rpm
